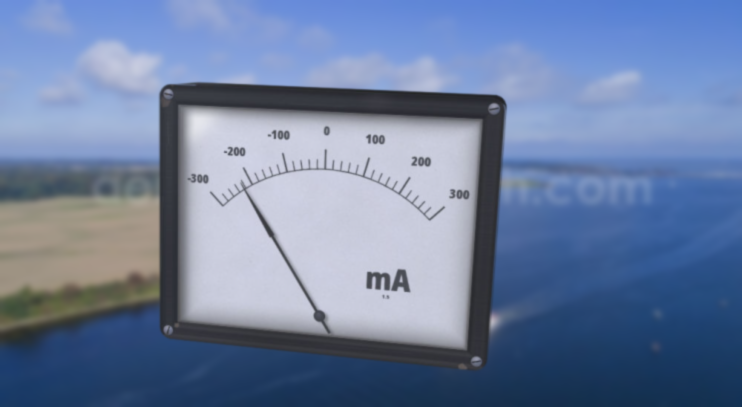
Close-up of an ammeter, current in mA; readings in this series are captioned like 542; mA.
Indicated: -220; mA
